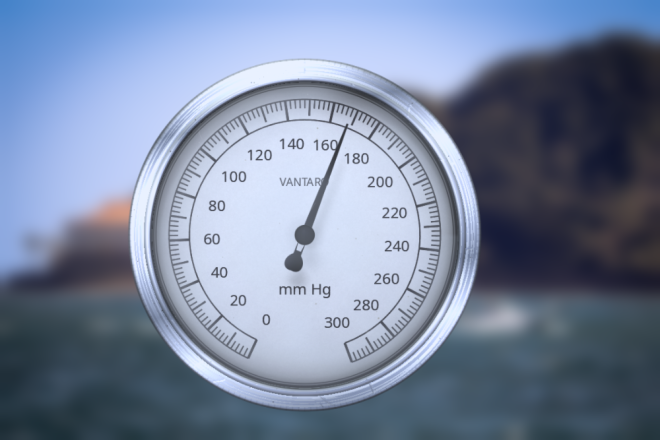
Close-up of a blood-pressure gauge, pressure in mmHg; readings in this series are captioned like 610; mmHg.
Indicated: 168; mmHg
